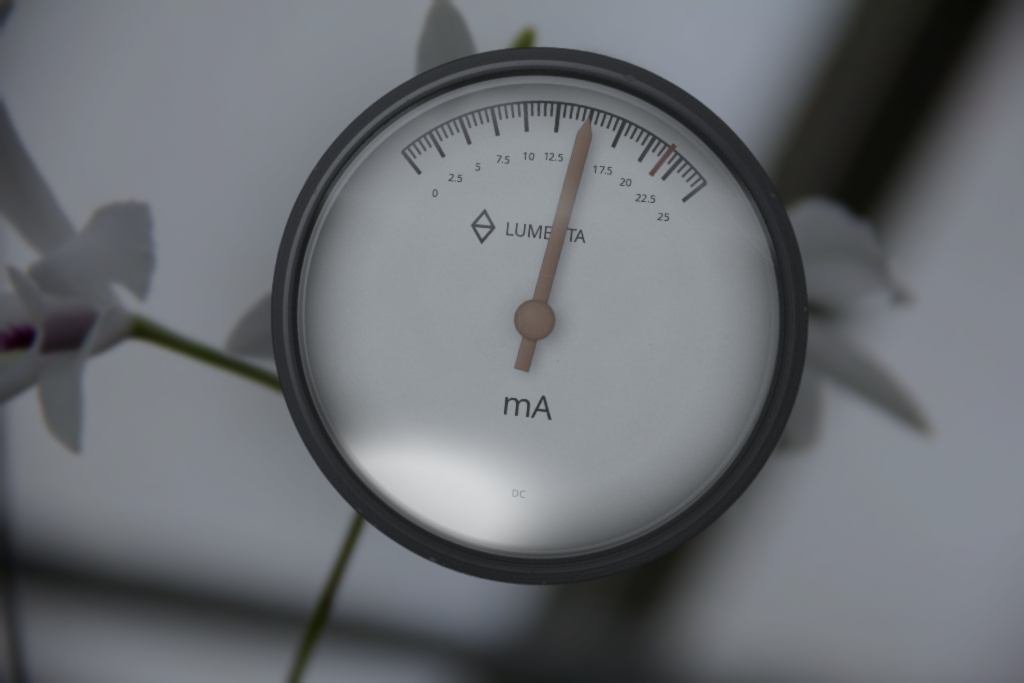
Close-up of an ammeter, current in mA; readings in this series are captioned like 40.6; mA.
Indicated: 15; mA
